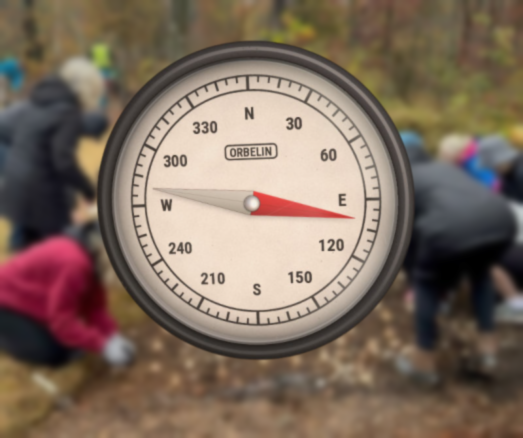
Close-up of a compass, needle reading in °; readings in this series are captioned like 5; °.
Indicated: 100; °
